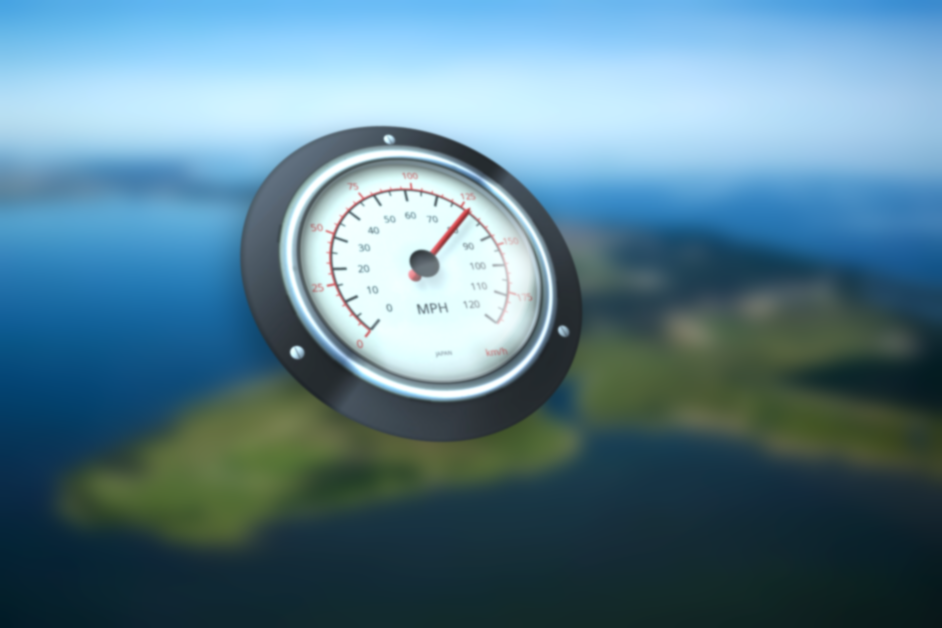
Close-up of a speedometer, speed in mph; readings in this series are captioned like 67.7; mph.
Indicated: 80; mph
